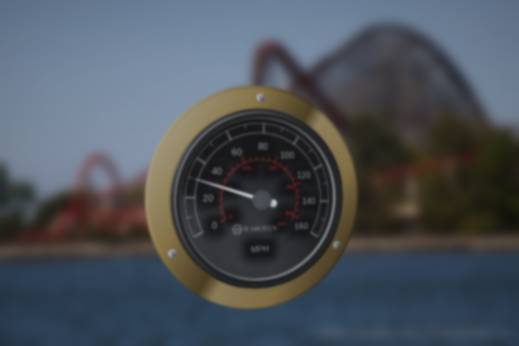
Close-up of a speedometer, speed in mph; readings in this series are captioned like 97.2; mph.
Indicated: 30; mph
